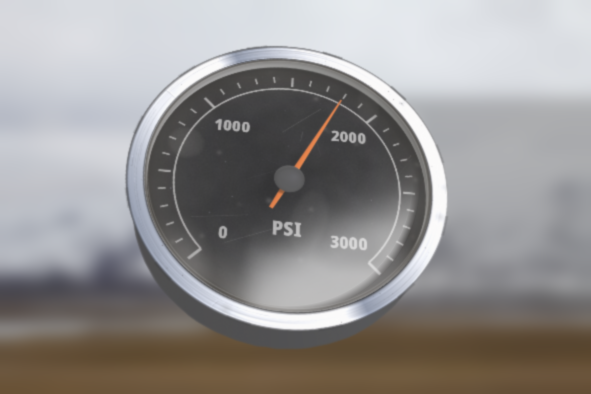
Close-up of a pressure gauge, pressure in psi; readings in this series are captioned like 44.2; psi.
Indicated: 1800; psi
